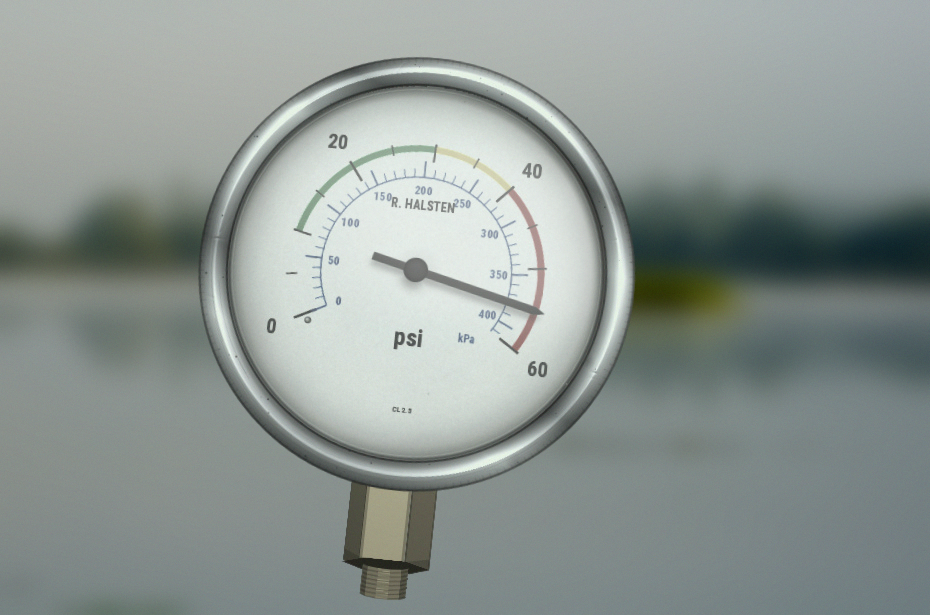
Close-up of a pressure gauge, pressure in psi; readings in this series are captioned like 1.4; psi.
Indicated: 55; psi
